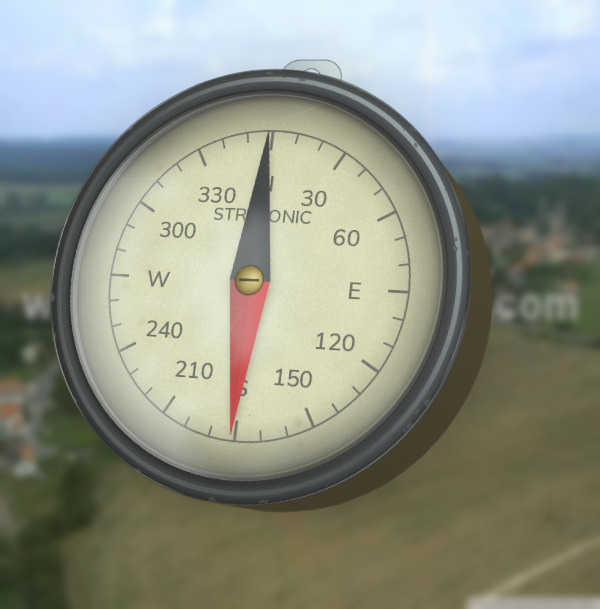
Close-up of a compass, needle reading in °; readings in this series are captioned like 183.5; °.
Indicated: 180; °
